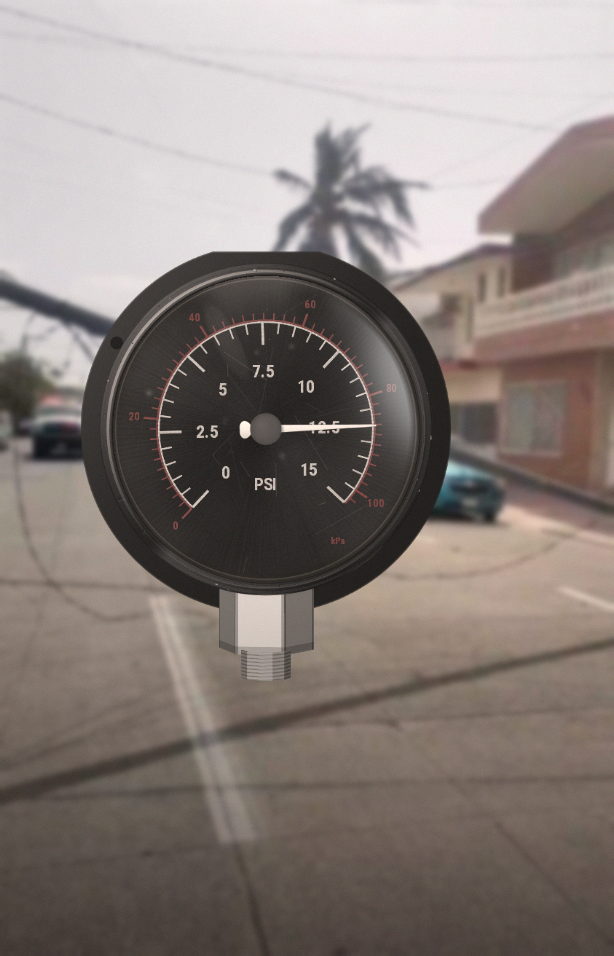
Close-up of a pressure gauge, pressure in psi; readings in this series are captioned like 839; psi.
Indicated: 12.5; psi
